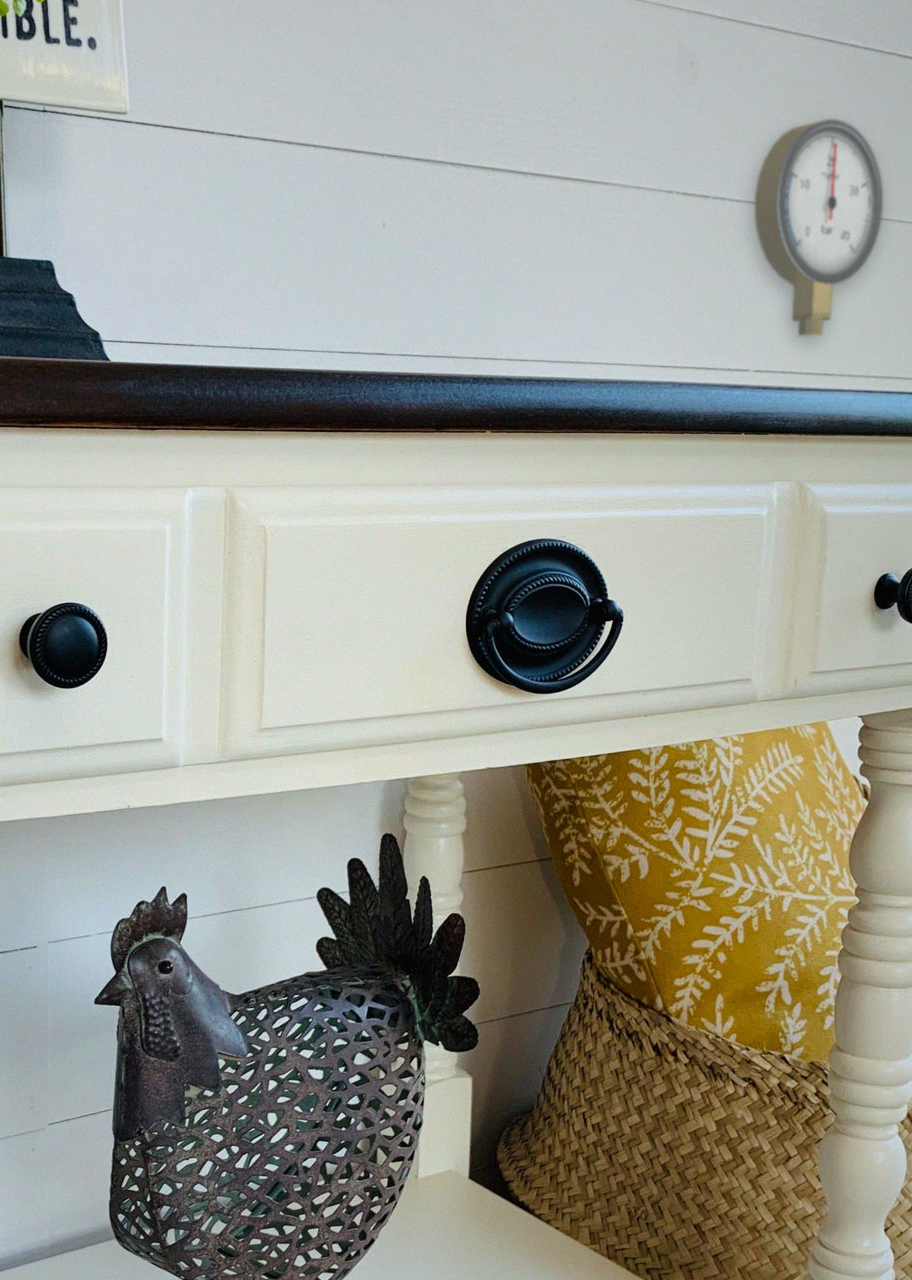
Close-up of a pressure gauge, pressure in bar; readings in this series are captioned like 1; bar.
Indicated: 20; bar
